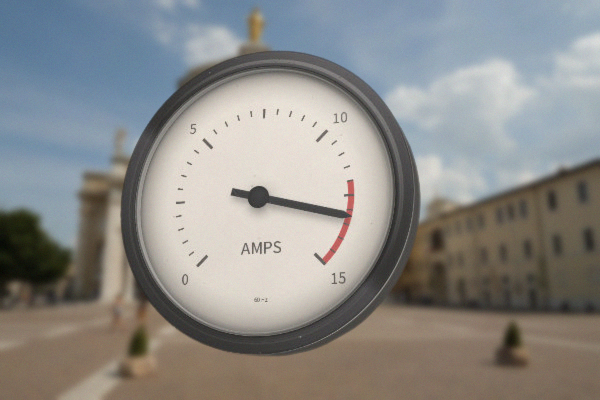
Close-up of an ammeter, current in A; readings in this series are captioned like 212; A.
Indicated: 13.25; A
